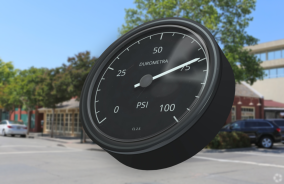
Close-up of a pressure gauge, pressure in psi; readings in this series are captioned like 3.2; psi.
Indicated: 75; psi
